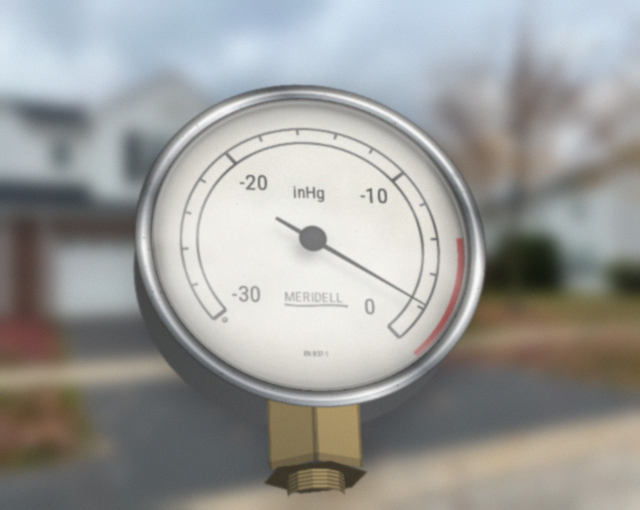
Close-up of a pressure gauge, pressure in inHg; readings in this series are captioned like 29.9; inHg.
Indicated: -2; inHg
